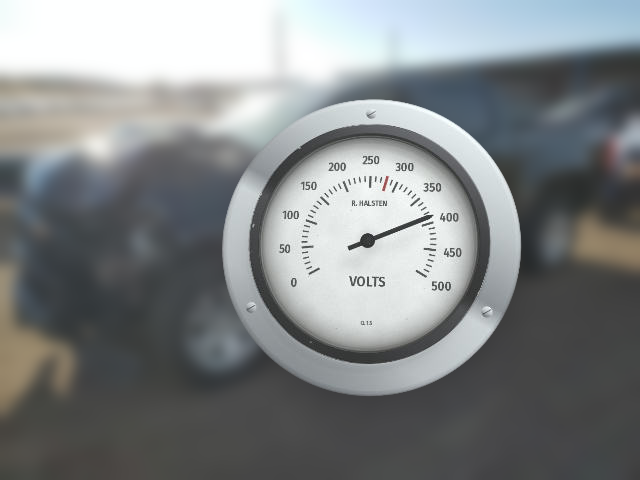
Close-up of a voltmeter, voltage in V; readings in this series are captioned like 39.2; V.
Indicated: 390; V
